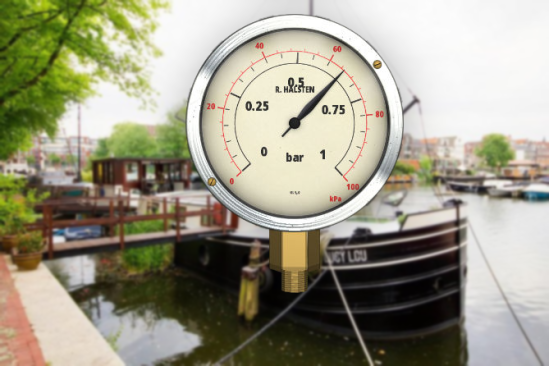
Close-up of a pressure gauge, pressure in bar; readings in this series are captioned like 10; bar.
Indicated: 0.65; bar
